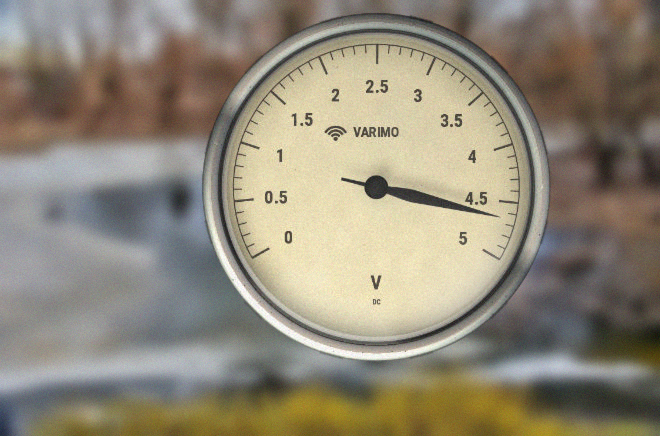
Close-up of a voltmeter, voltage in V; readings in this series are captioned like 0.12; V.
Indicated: 4.65; V
